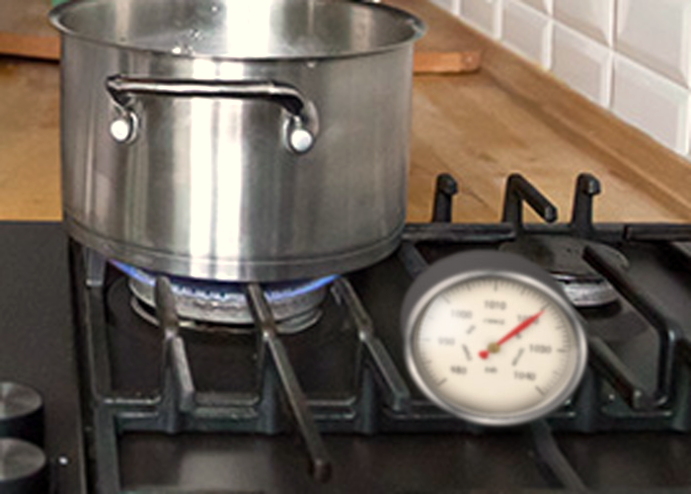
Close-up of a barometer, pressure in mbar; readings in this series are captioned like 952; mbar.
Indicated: 1020; mbar
